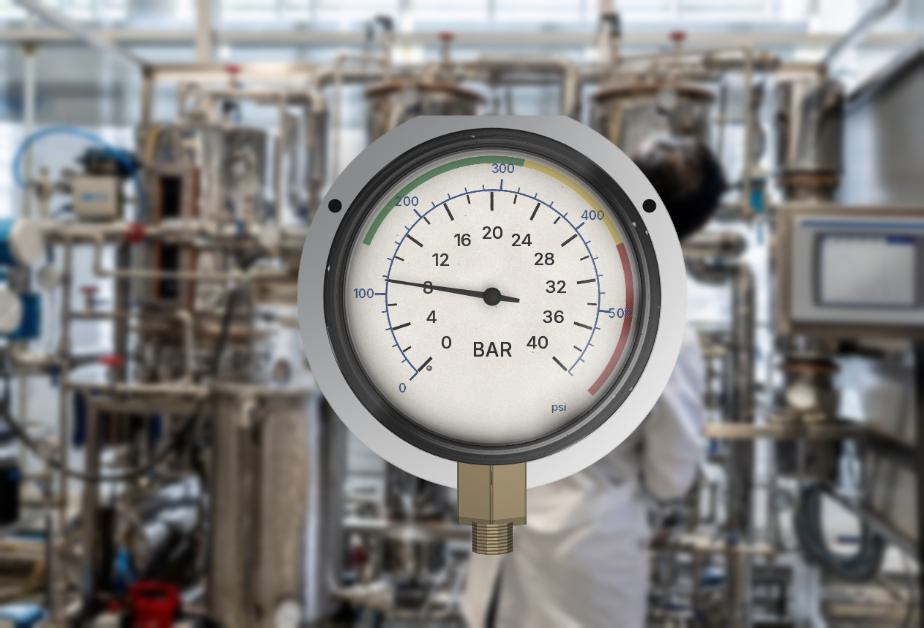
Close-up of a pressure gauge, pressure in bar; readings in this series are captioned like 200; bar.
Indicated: 8; bar
